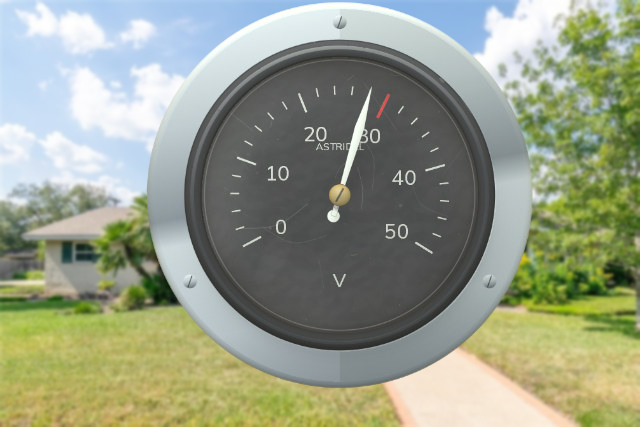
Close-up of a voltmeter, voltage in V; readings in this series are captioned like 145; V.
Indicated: 28; V
